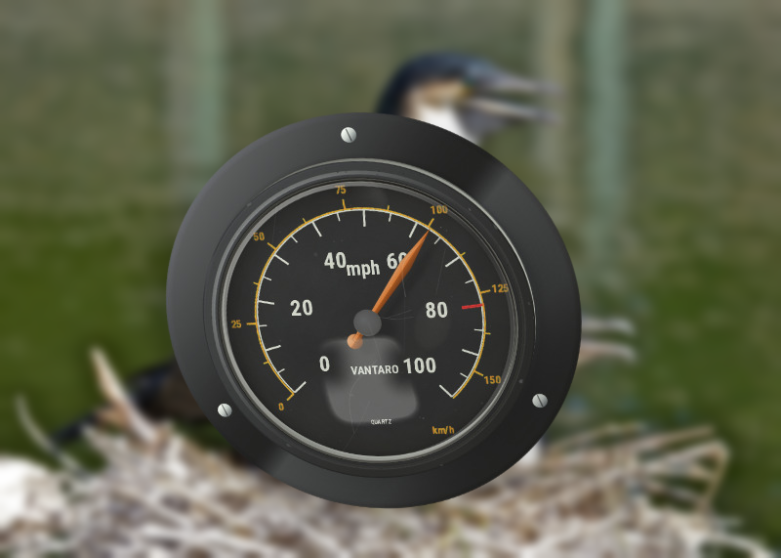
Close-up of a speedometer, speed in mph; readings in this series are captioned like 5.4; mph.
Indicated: 62.5; mph
